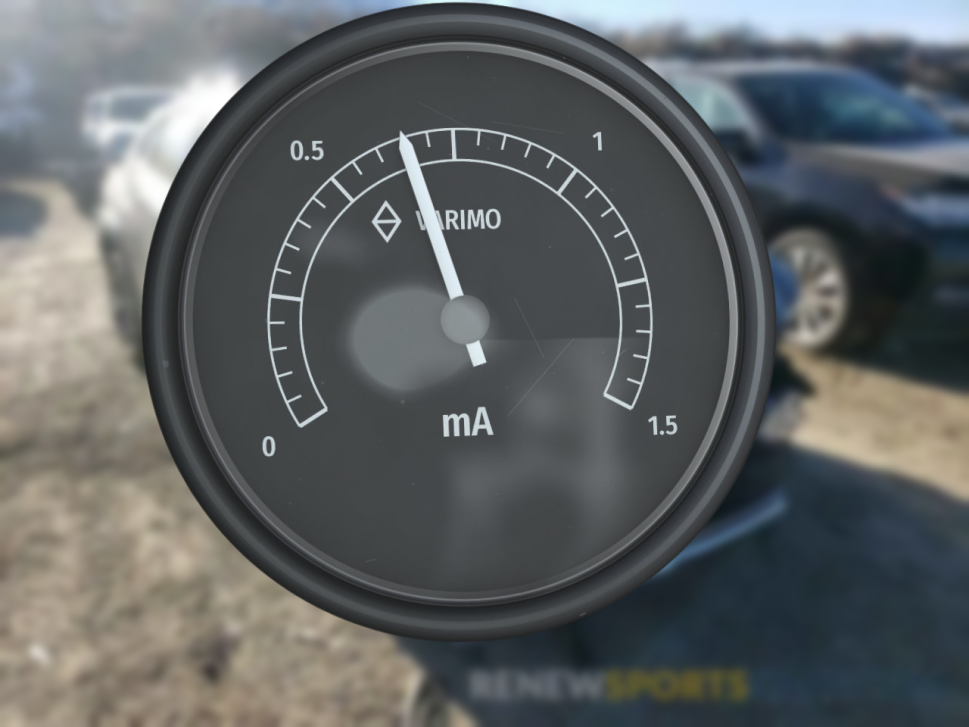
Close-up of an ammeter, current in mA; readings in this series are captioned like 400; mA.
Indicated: 0.65; mA
